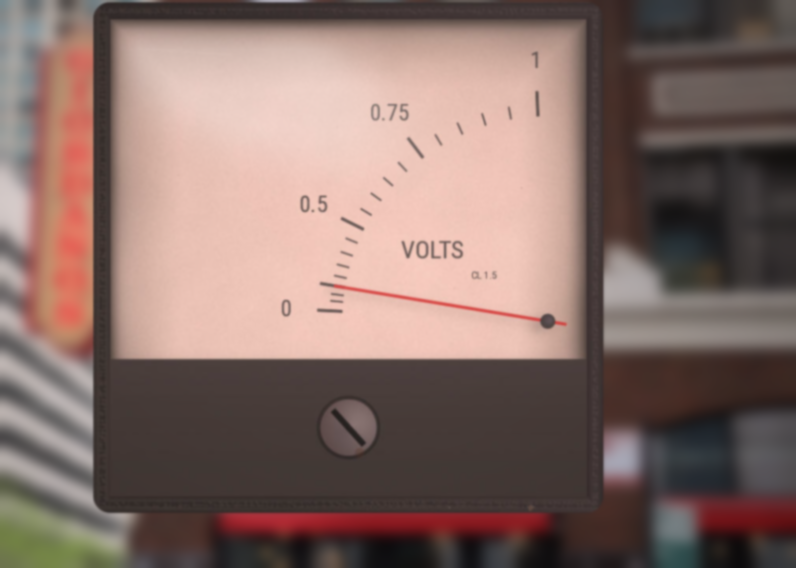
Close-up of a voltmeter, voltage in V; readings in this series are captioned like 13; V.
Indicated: 0.25; V
